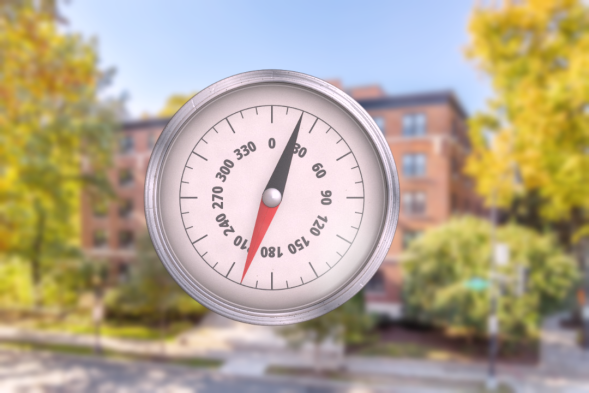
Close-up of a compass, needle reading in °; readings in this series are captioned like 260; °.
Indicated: 200; °
